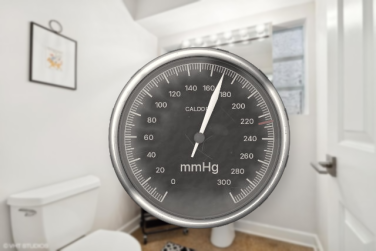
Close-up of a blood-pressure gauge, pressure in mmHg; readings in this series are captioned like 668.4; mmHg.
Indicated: 170; mmHg
